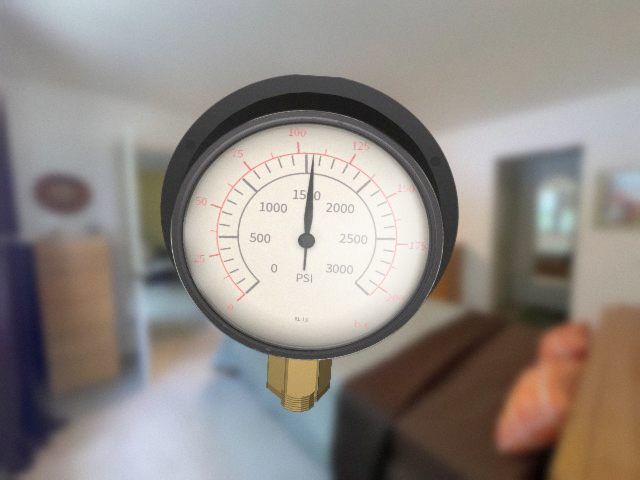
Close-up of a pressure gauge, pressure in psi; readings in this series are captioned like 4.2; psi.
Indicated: 1550; psi
